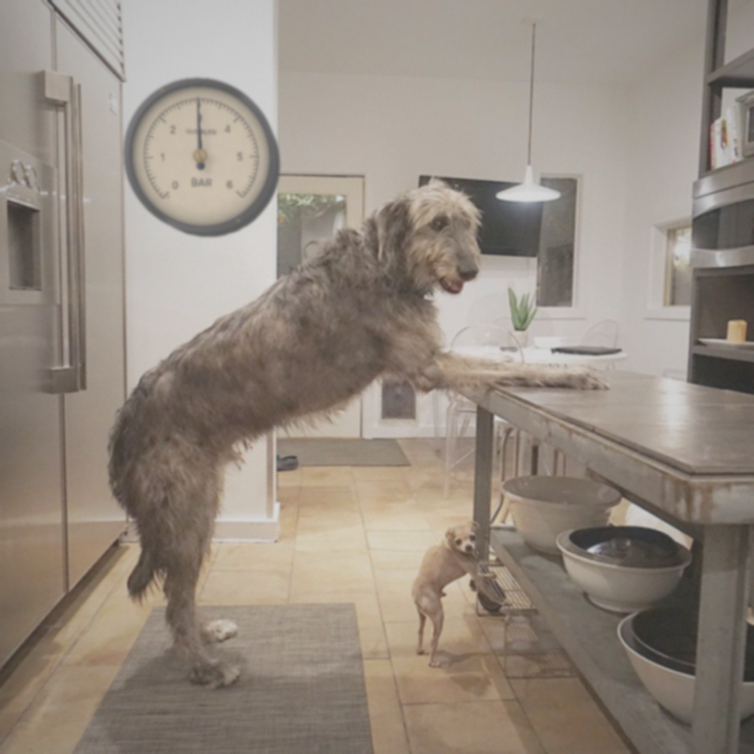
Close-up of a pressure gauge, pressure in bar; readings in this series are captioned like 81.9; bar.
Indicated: 3; bar
